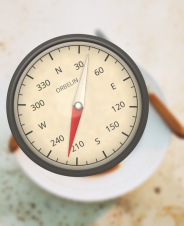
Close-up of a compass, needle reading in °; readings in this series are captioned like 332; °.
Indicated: 220; °
